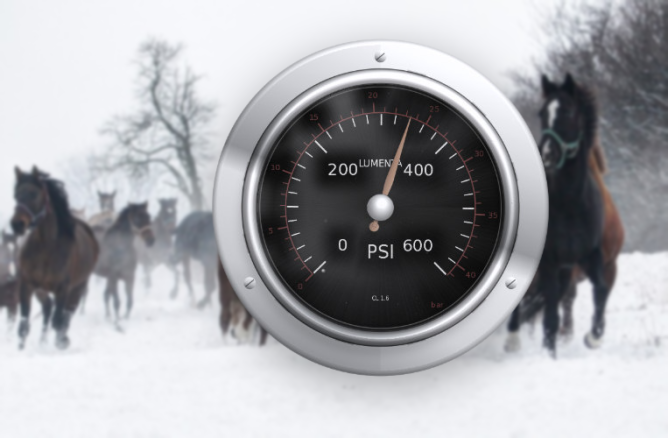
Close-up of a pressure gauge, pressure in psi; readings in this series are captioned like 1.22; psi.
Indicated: 340; psi
